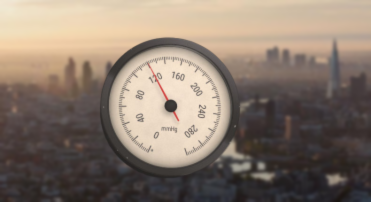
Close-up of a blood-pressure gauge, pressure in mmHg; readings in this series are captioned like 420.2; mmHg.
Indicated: 120; mmHg
